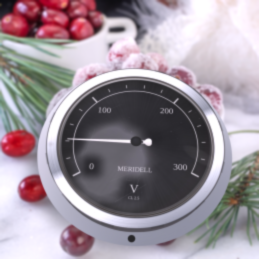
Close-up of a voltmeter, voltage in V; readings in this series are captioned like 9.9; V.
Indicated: 40; V
